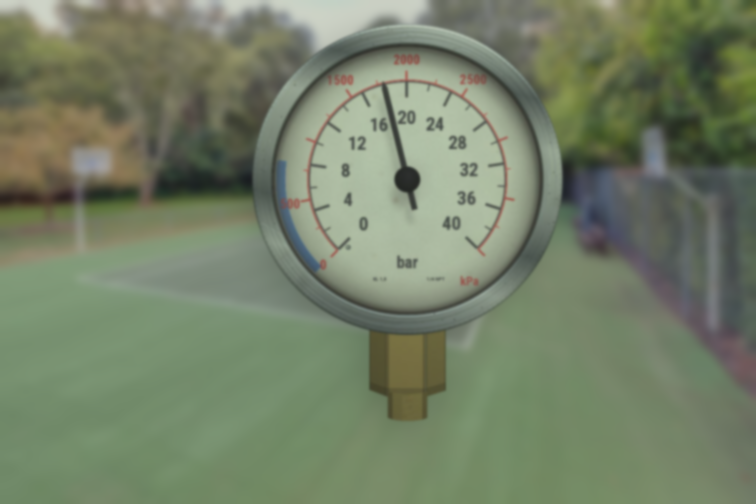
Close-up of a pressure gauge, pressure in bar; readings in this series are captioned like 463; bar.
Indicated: 18; bar
